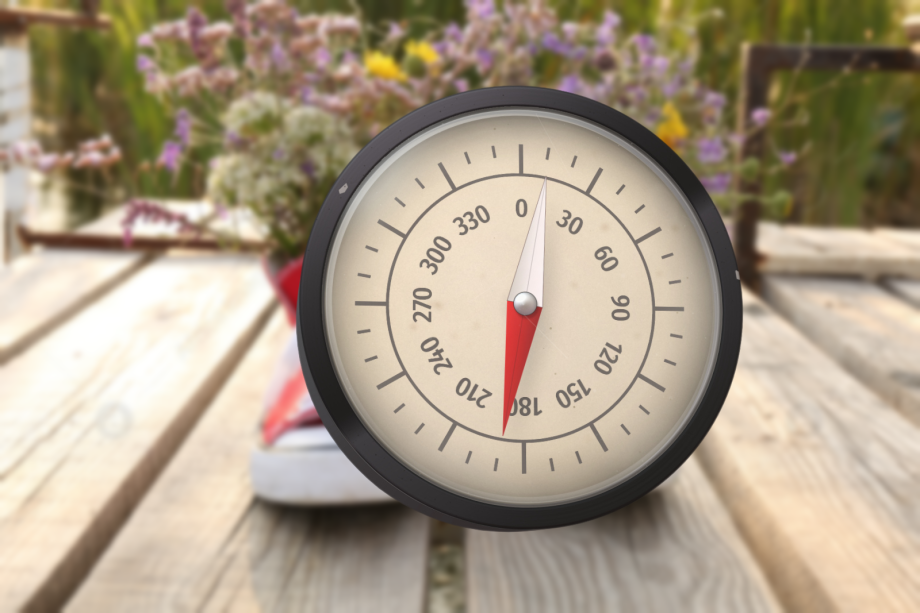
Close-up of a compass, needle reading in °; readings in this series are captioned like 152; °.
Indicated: 190; °
